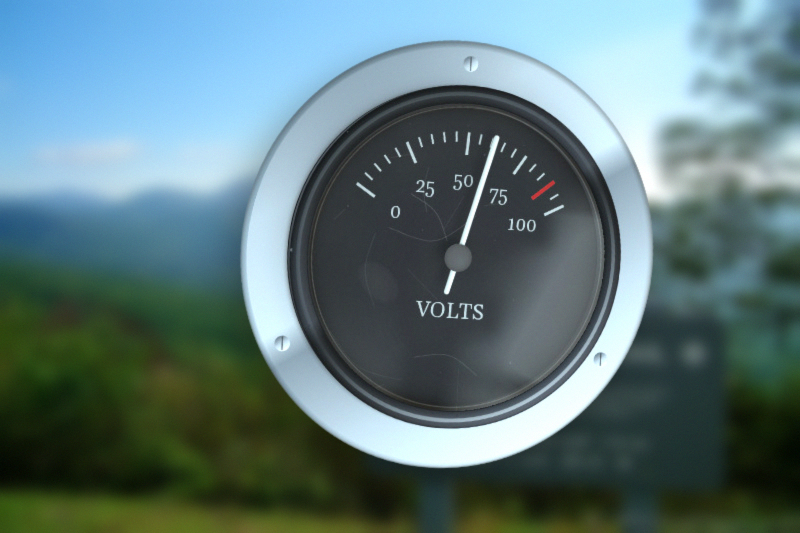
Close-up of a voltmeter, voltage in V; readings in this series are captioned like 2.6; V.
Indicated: 60; V
